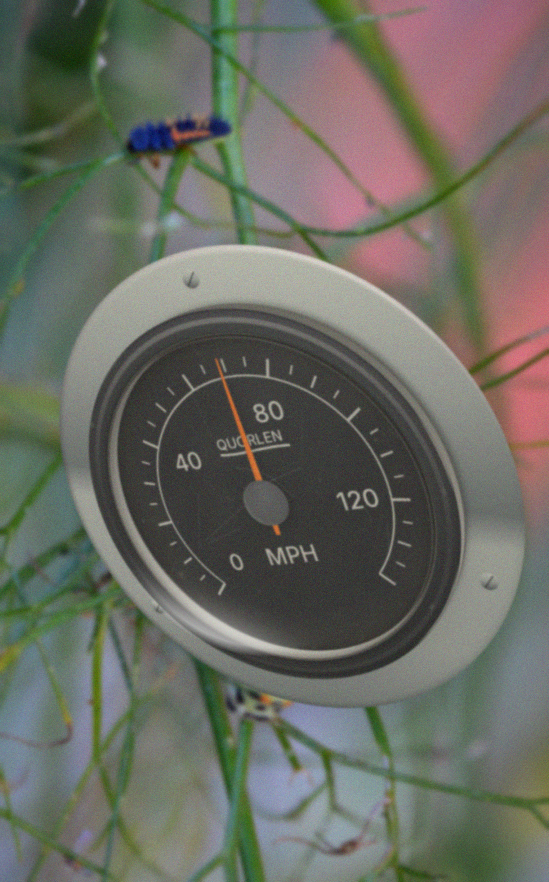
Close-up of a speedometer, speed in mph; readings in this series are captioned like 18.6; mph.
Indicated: 70; mph
